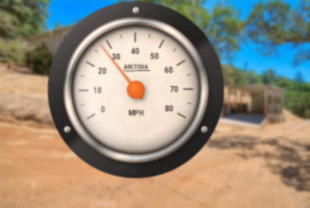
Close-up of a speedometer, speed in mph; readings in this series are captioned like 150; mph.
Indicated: 27.5; mph
